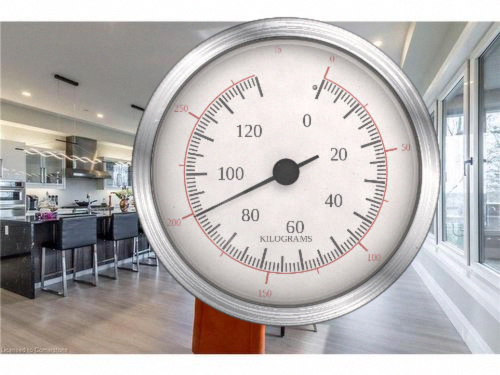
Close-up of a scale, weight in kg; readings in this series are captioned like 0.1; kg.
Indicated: 90; kg
